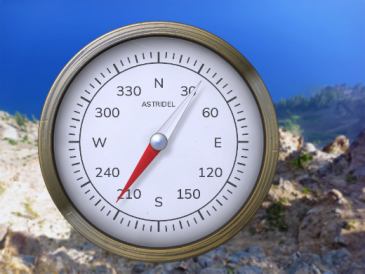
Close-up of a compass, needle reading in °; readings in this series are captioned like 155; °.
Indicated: 215; °
